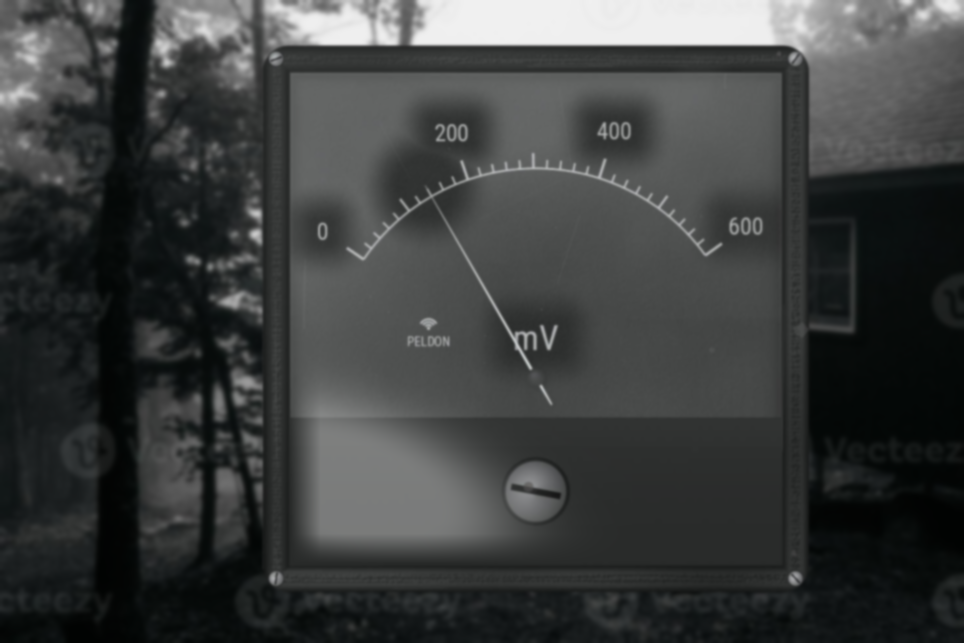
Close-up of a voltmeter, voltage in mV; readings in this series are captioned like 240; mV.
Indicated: 140; mV
